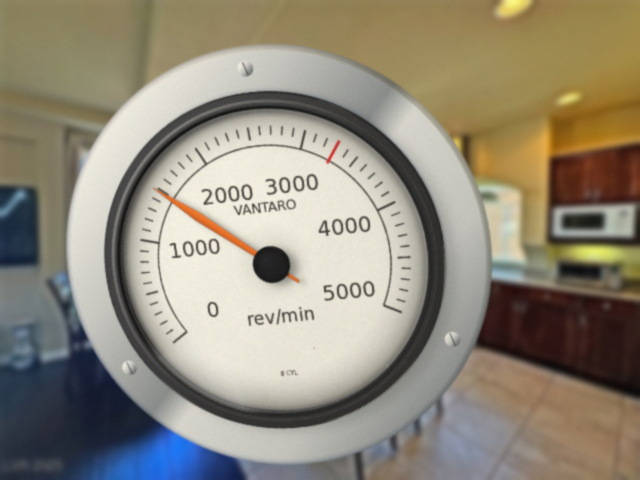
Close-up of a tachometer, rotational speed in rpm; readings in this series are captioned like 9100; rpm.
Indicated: 1500; rpm
